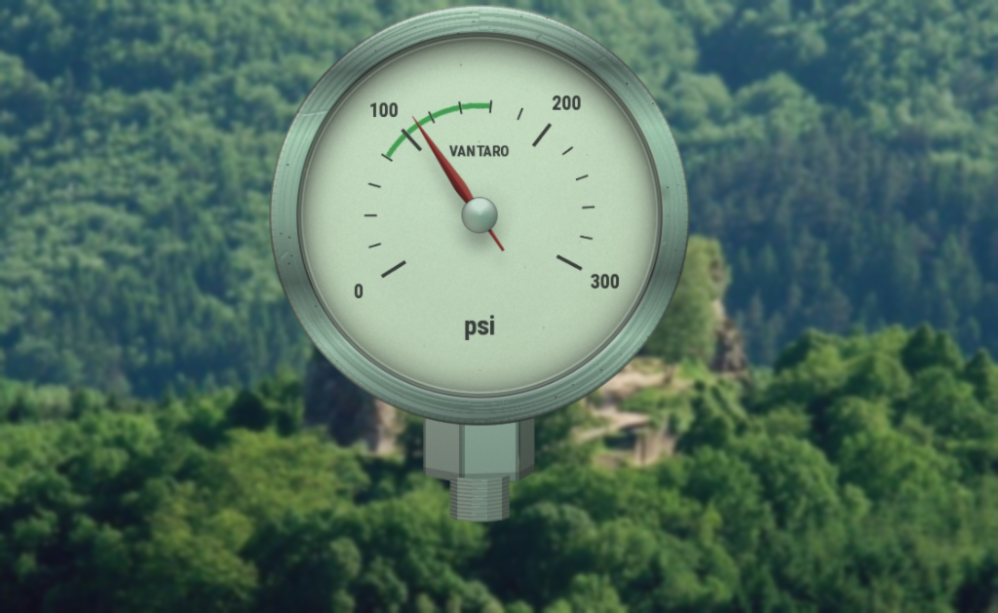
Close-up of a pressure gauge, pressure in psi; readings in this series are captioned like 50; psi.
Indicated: 110; psi
